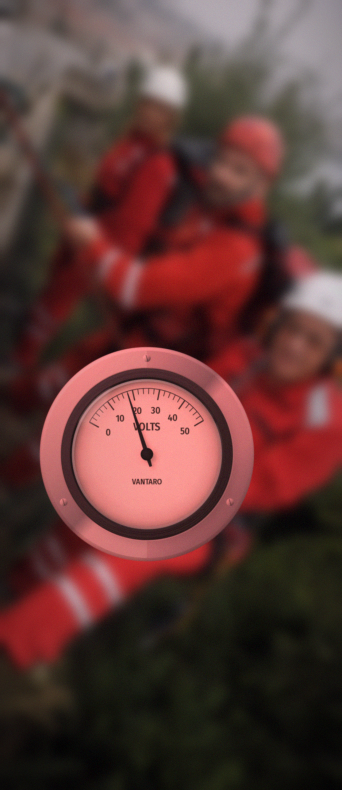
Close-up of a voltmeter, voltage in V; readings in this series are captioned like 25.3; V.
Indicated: 18; V
